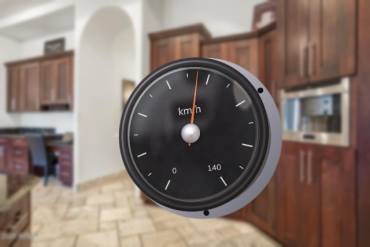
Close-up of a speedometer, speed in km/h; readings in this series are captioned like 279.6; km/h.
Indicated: 75; km/h
